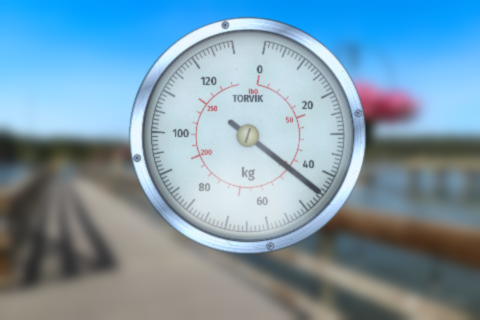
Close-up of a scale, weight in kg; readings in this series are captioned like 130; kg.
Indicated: 45; kg
